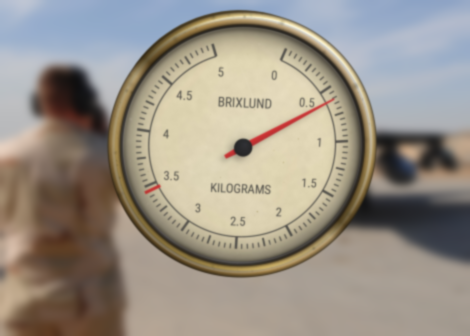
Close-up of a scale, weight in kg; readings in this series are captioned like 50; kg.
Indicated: 0.6; kg
